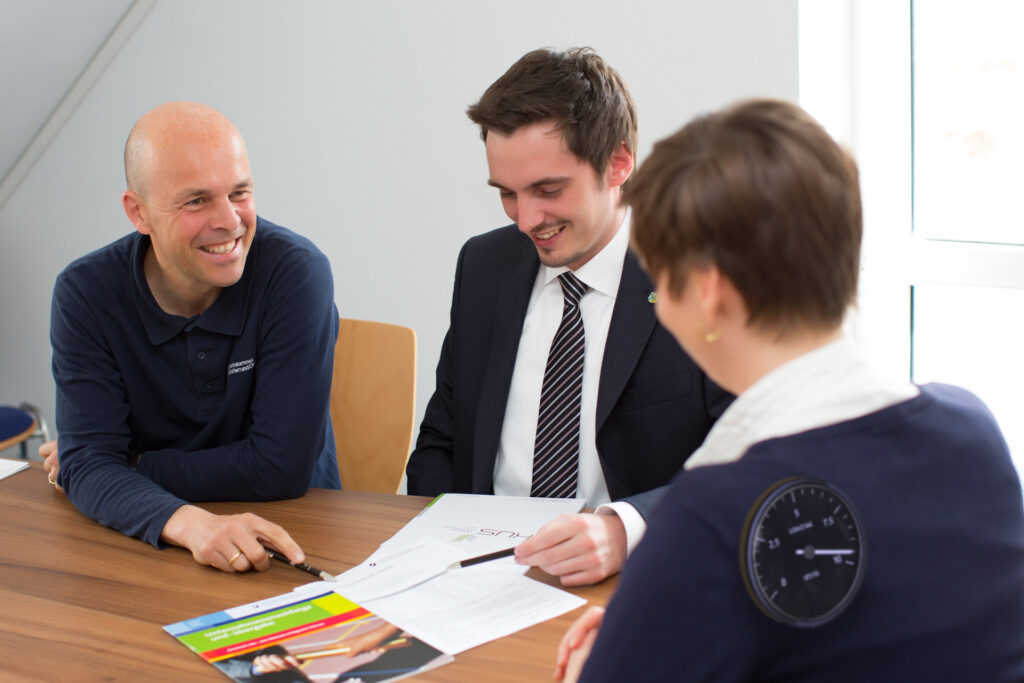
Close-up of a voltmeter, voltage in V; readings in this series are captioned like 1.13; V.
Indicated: 9.5; V
